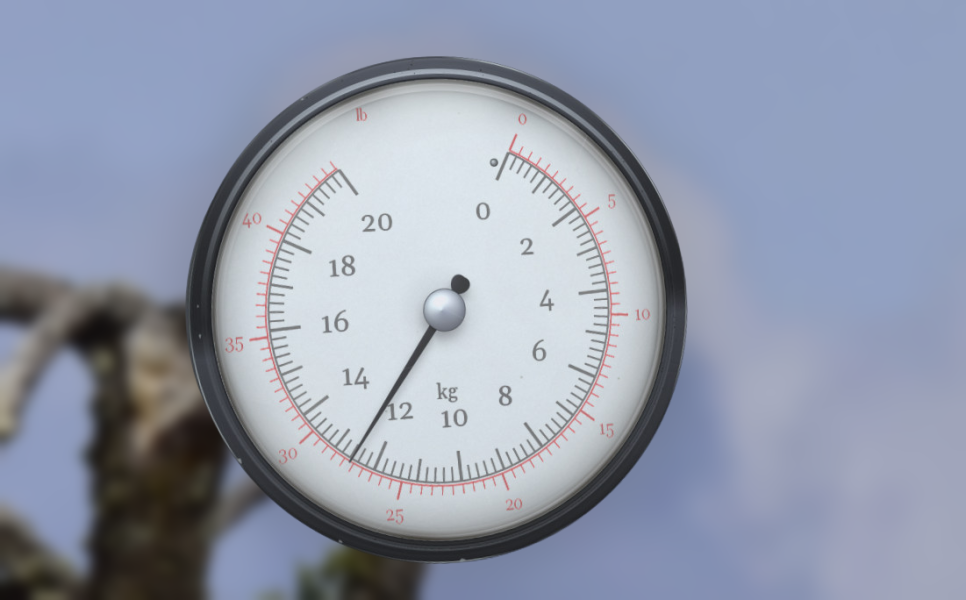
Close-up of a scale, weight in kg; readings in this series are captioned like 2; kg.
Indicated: 12.6; kg
